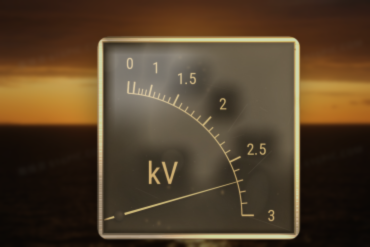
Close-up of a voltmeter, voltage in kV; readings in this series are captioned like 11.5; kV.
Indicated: 2.7; kV
